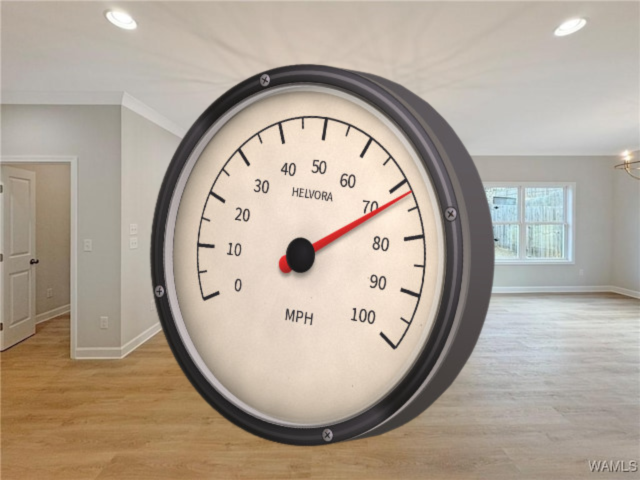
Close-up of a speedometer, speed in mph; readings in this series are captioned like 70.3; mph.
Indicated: 72.5; mph
